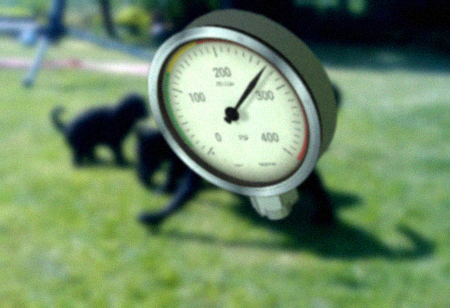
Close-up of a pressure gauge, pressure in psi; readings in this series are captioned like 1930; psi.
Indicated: 270; psi
